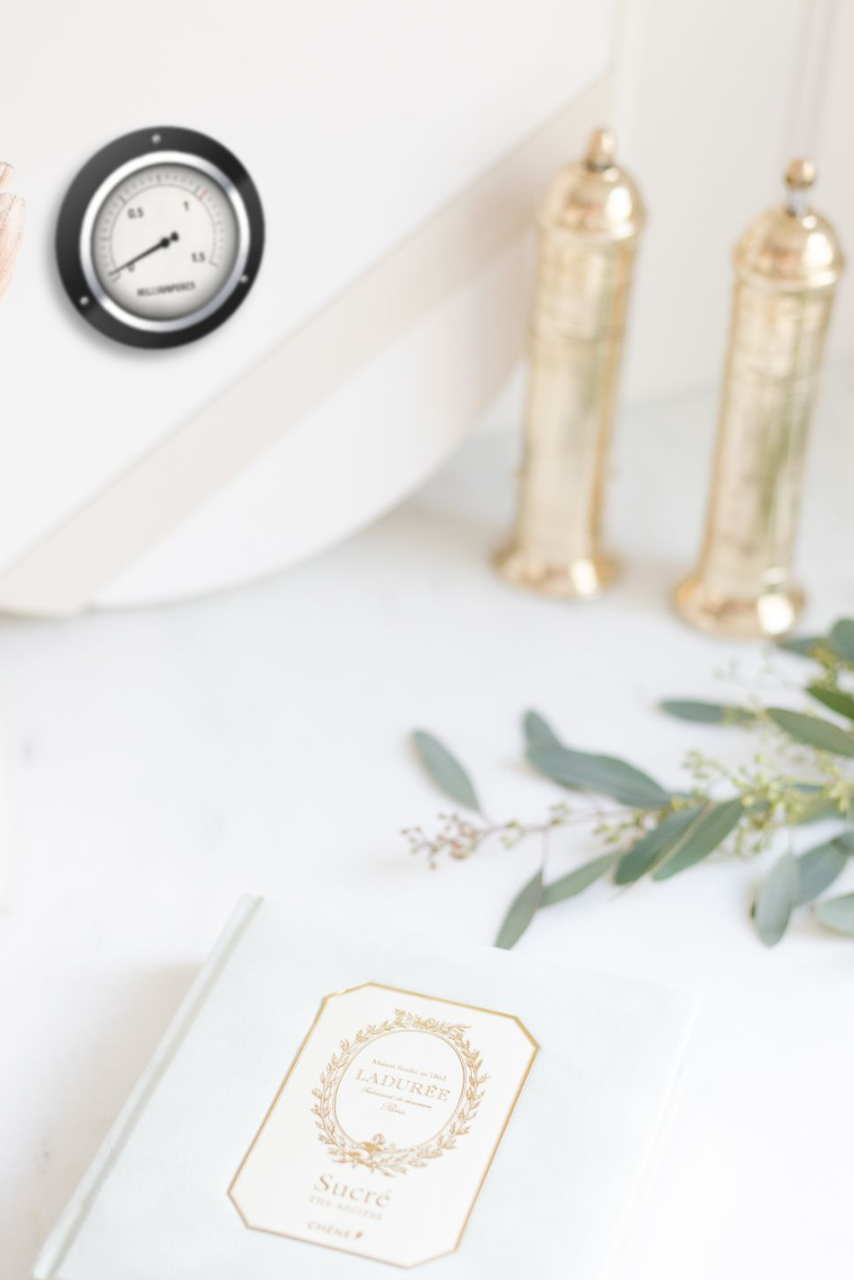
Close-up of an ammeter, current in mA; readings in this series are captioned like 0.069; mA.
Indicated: 0.05; mA
